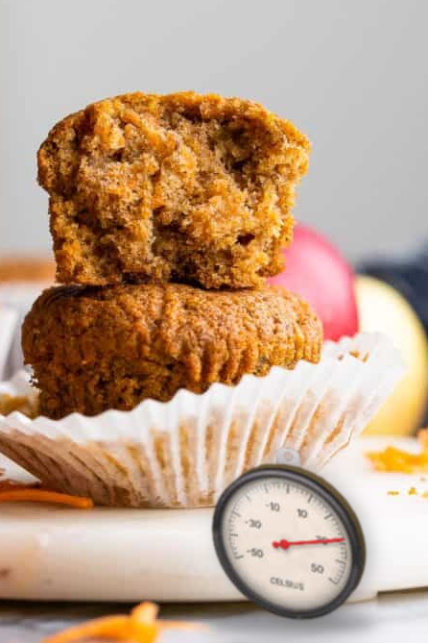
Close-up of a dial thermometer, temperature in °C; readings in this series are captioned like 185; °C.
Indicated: 30; °C
